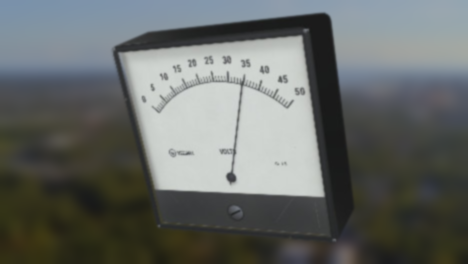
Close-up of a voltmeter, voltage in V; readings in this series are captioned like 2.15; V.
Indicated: 35; V
